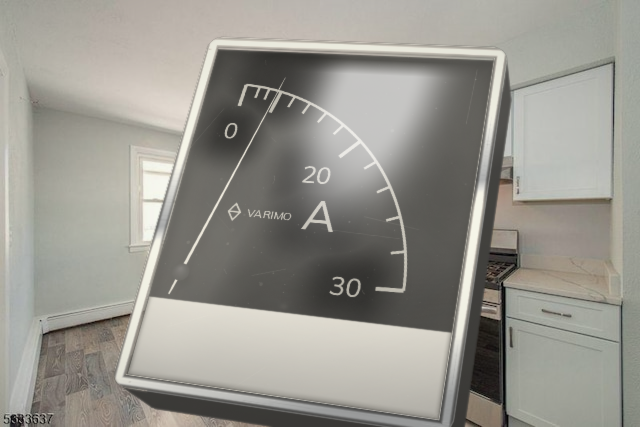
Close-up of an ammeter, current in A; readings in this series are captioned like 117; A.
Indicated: 10; A
